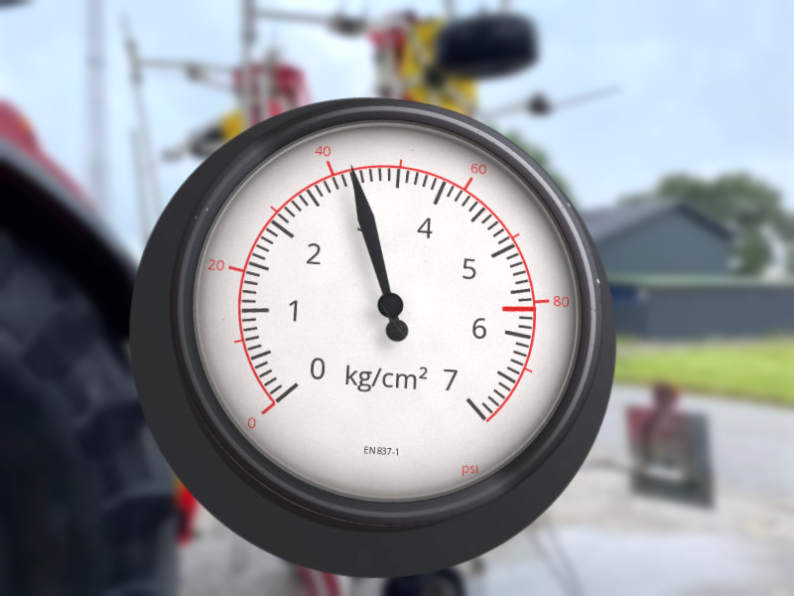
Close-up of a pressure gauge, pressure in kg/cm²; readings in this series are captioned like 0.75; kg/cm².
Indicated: 3; kg/cm²
